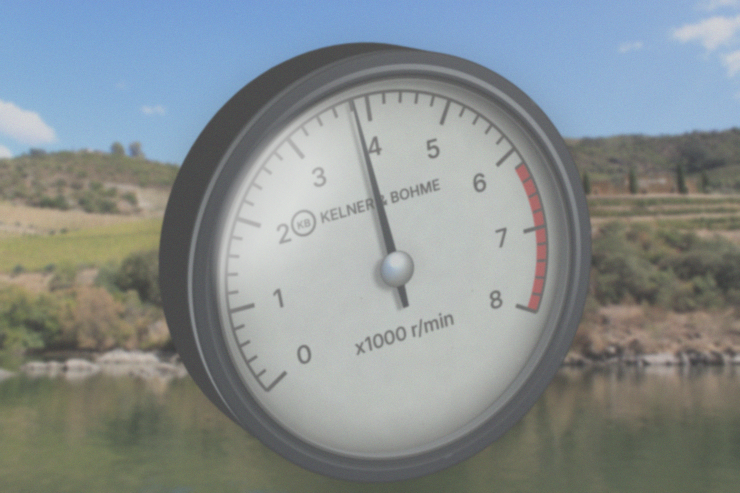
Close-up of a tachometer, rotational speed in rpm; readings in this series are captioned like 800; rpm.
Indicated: 3800; rpm
